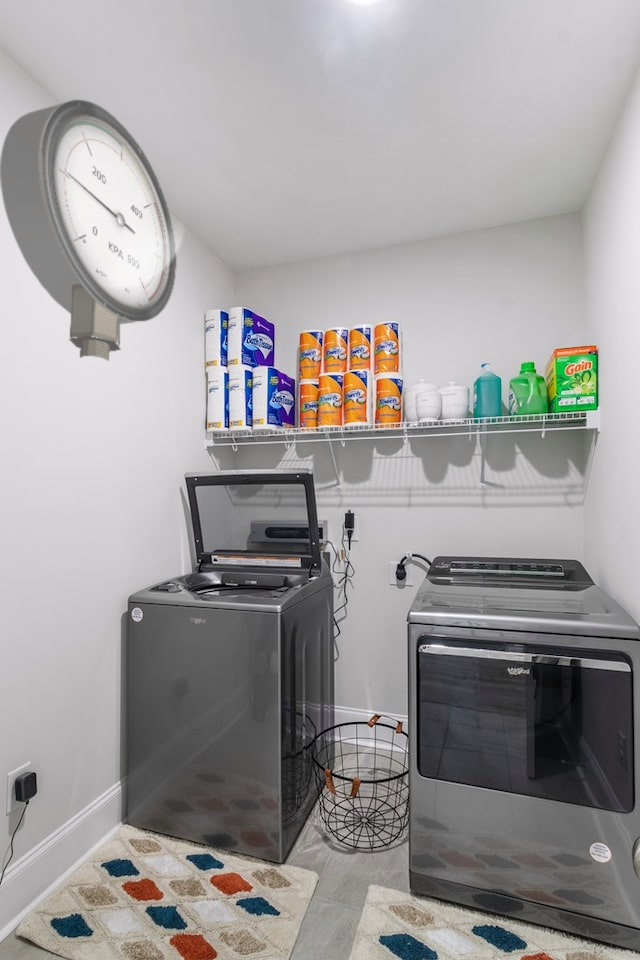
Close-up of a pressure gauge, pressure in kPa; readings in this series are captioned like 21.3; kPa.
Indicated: 100; kPa
